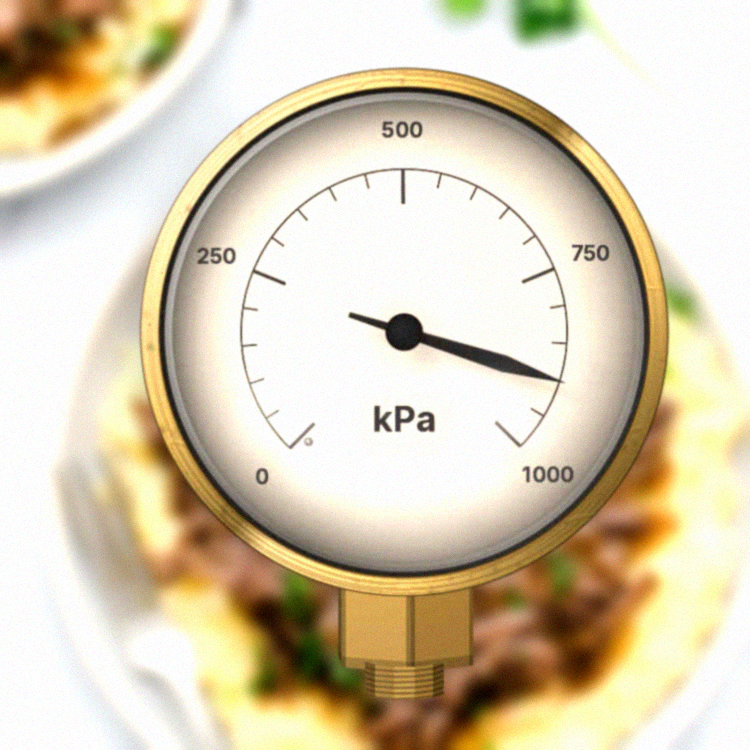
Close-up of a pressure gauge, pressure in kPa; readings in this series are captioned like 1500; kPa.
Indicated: 900; kPa
